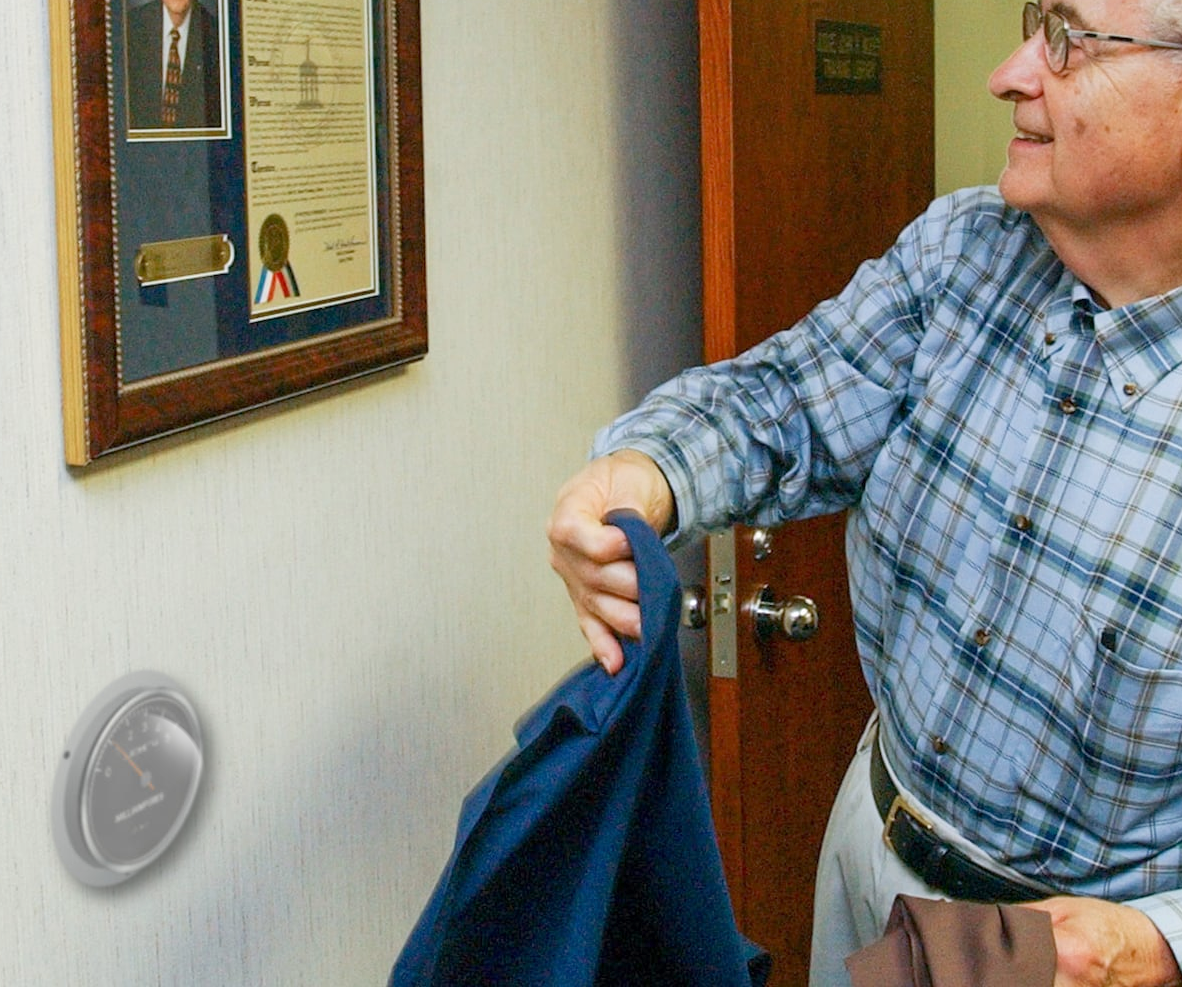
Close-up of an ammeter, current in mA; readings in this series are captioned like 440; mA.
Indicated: 1; mA
